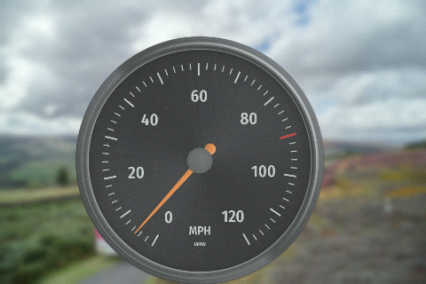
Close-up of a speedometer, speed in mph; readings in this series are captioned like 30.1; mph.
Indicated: 5; mph
